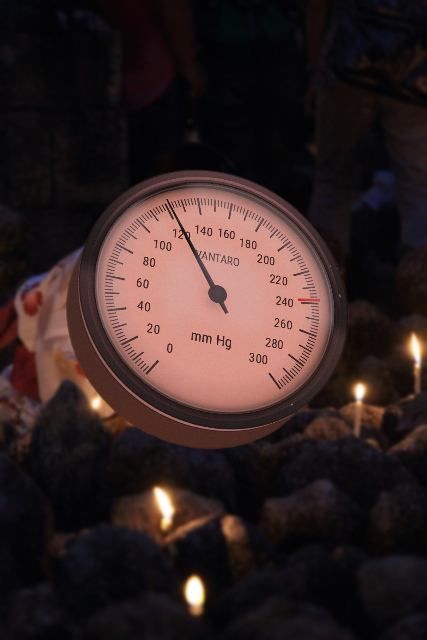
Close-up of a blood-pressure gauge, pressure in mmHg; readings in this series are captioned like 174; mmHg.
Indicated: 120; mmHg
